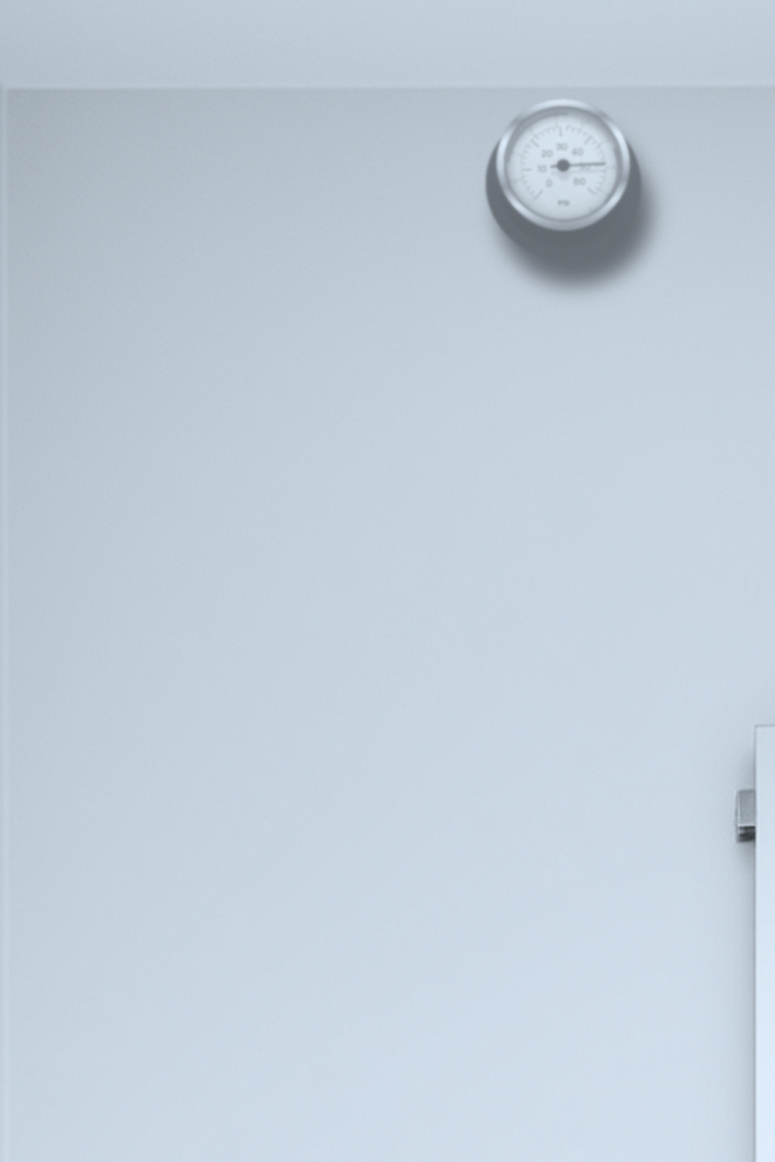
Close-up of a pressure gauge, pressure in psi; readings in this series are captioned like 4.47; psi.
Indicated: 50; psi
